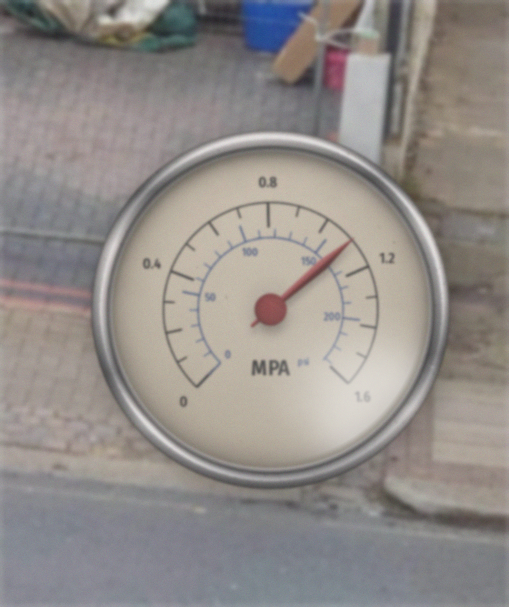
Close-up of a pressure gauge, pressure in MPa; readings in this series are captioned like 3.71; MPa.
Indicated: 1.1; MPa
